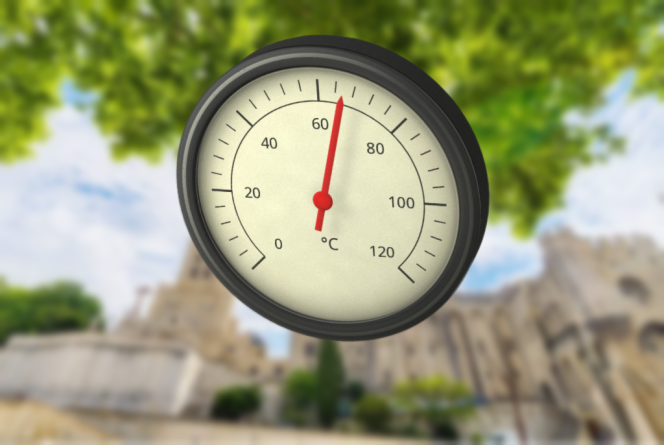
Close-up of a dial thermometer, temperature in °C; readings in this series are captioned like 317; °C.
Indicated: 66; °C
